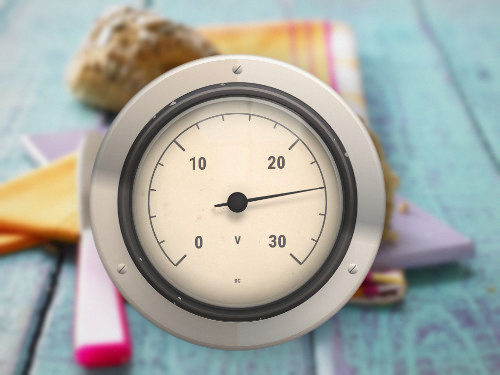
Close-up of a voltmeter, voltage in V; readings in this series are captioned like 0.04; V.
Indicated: 24; V
